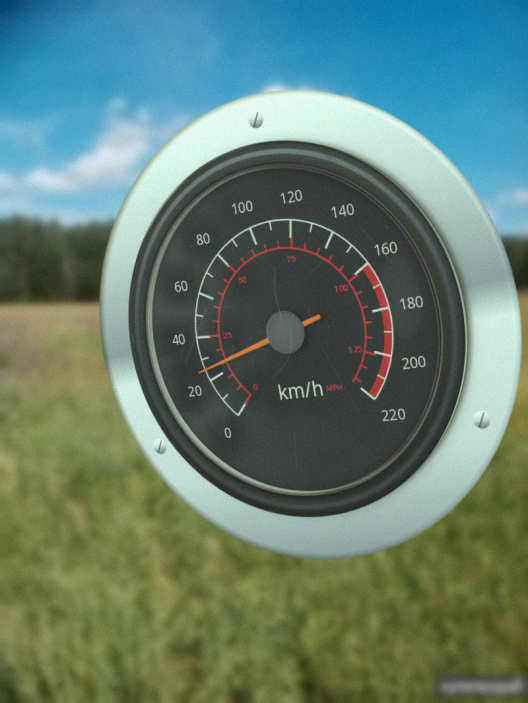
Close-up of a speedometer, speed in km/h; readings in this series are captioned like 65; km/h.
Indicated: 25; km/h
